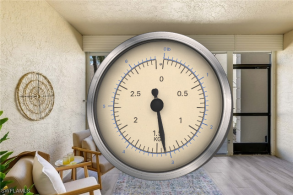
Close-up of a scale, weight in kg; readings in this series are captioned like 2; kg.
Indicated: 1.4; kg
